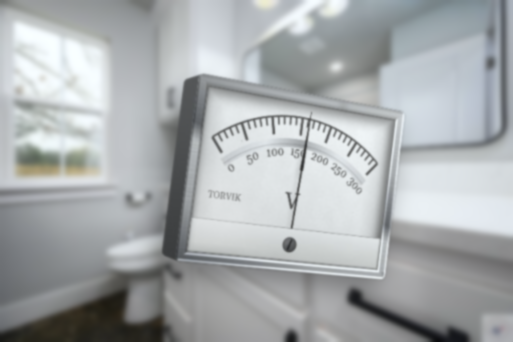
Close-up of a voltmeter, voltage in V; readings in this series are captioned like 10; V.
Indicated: 160; V
